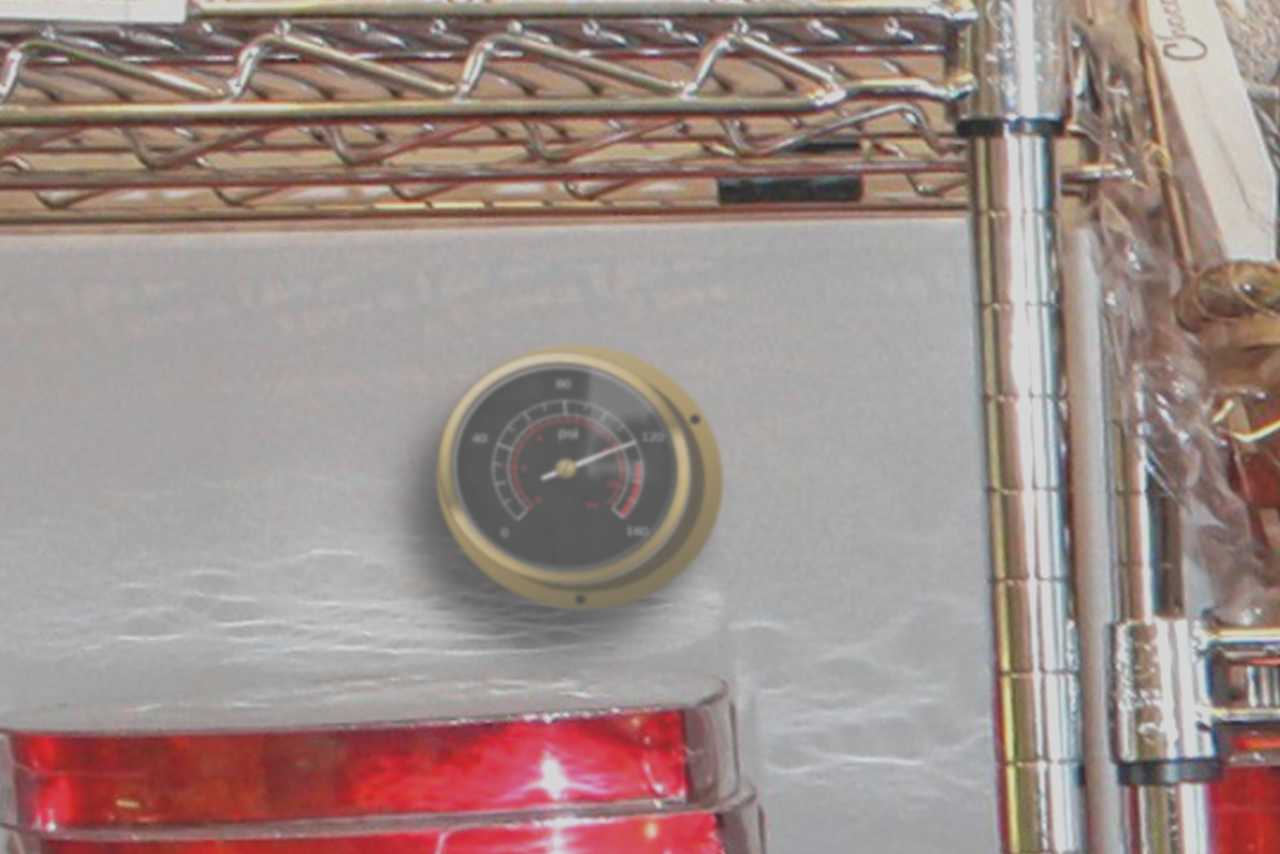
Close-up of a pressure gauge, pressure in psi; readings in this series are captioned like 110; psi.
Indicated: 120; psi
